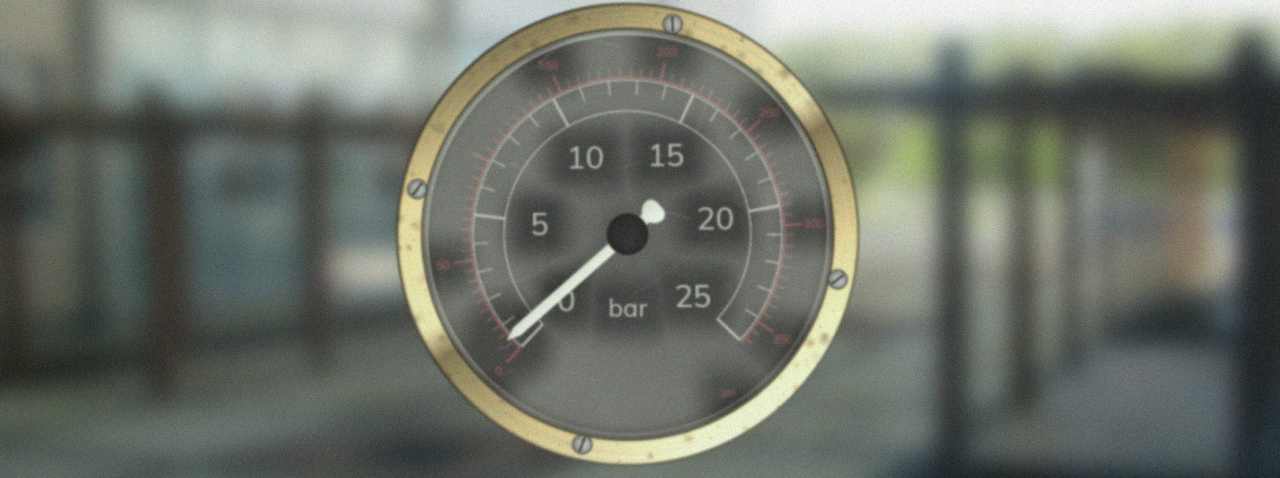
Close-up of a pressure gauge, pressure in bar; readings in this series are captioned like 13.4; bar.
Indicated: 0.5; bar
